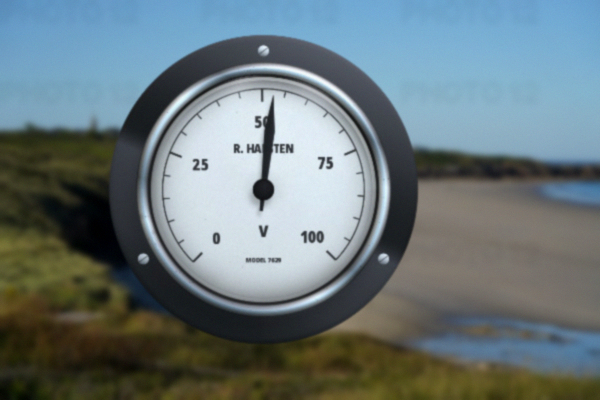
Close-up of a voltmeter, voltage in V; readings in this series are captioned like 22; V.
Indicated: 52.5; V
